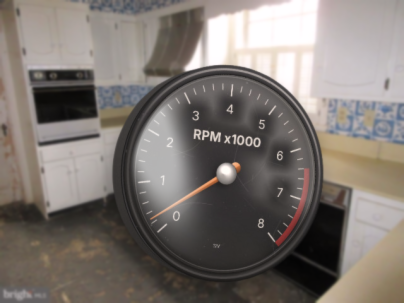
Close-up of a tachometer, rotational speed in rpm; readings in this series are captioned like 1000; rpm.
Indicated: 300; rpm
